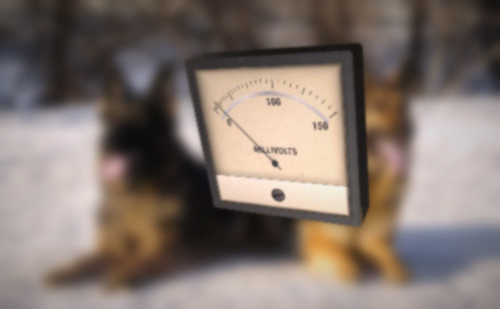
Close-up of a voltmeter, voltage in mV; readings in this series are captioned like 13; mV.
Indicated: 25; mV
